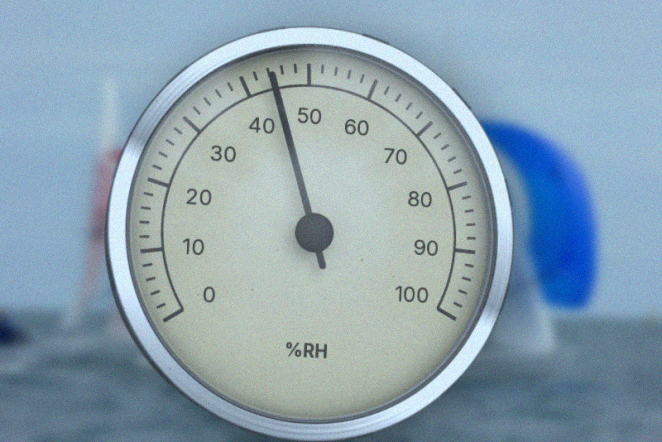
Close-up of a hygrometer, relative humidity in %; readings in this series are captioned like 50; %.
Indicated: 44; %
